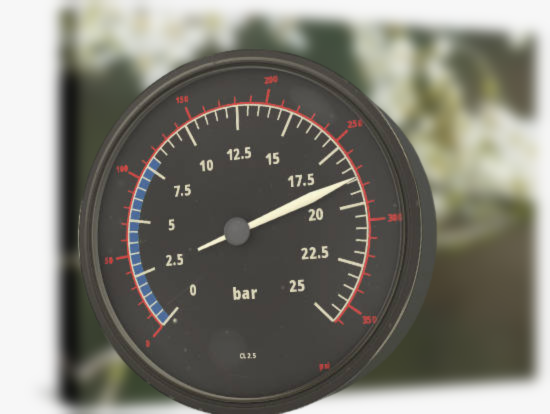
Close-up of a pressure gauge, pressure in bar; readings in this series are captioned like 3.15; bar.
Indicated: 19; bar
